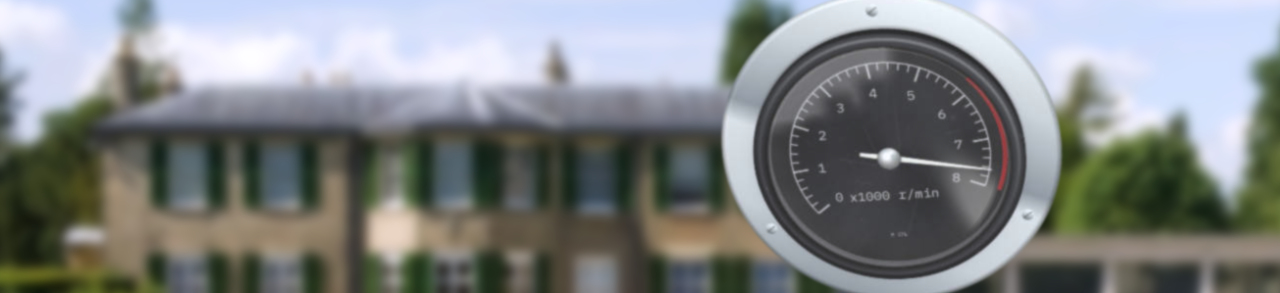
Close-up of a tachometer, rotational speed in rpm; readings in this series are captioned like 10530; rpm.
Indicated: 7600; rpm
